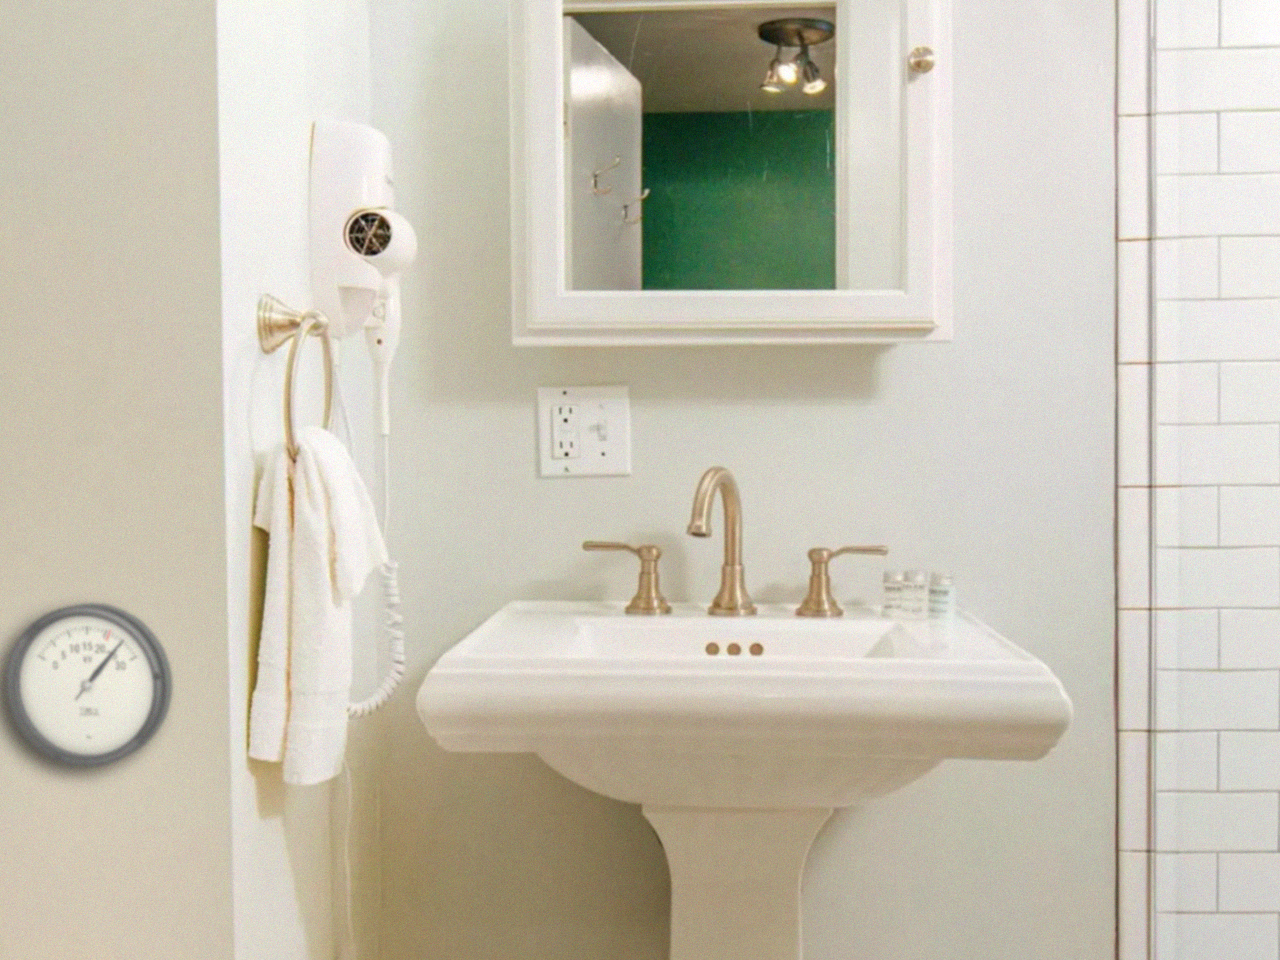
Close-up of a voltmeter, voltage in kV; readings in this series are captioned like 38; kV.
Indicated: 25; kV
